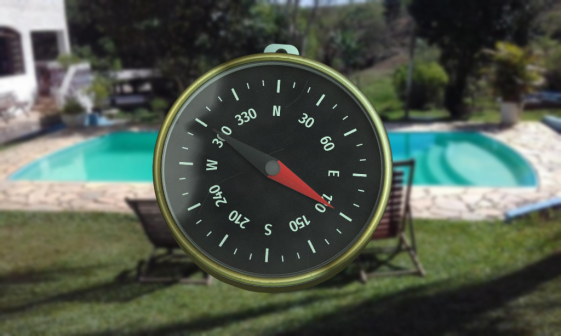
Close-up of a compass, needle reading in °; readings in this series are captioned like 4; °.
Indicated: 120; °
